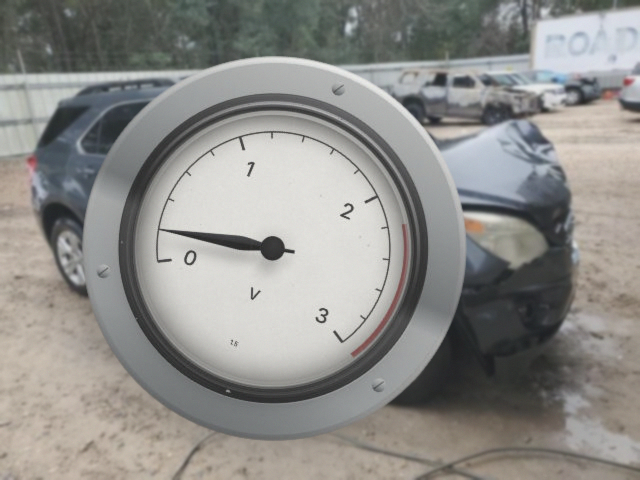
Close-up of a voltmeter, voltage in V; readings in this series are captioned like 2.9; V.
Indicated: 0.2; V
